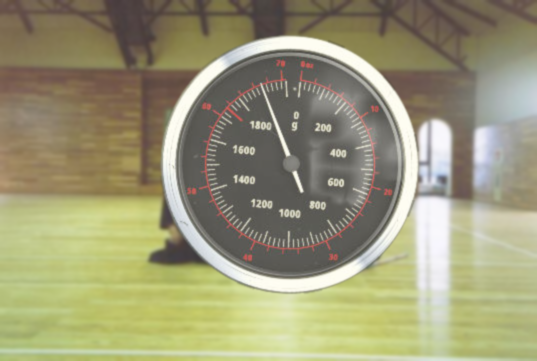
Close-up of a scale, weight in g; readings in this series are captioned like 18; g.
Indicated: 1900; g
